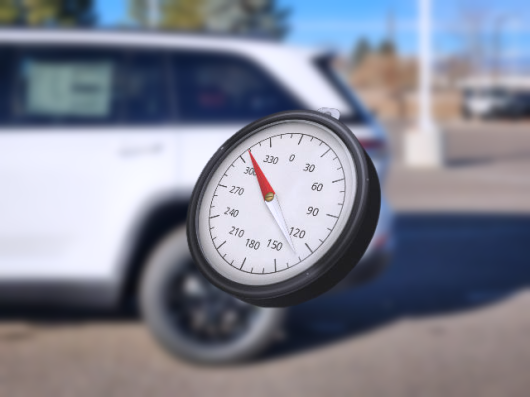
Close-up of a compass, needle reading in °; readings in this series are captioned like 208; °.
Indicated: 310; °
